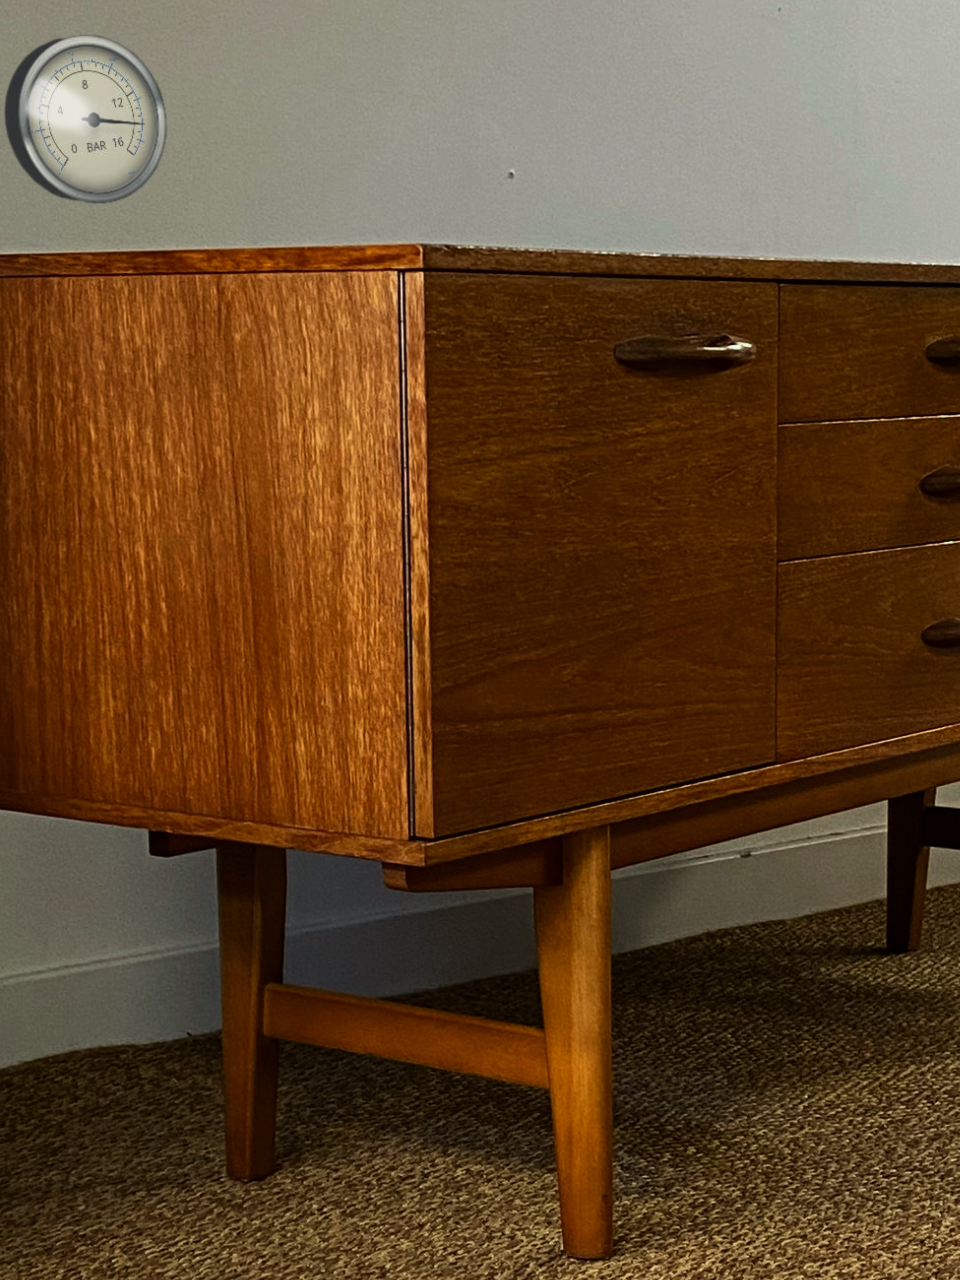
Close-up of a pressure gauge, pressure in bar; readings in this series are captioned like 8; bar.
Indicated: 14; bar
